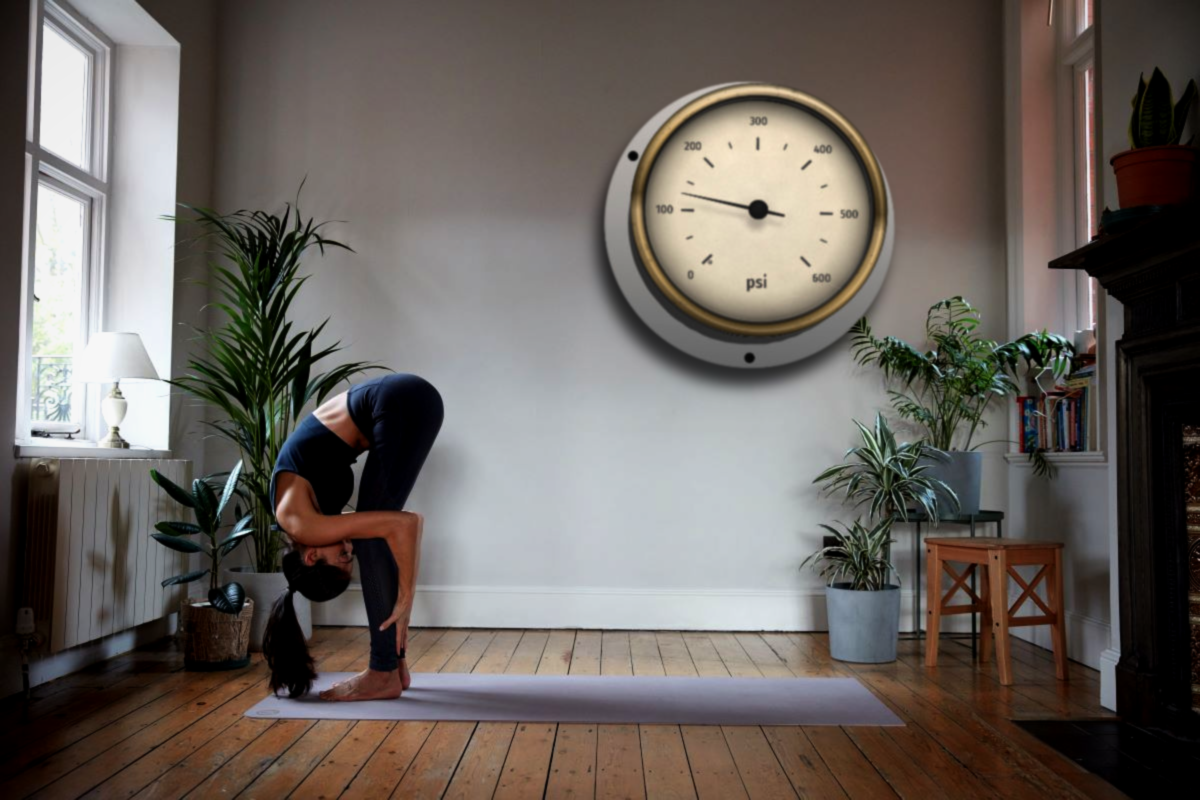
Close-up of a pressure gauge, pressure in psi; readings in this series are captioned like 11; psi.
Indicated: 125; psi
